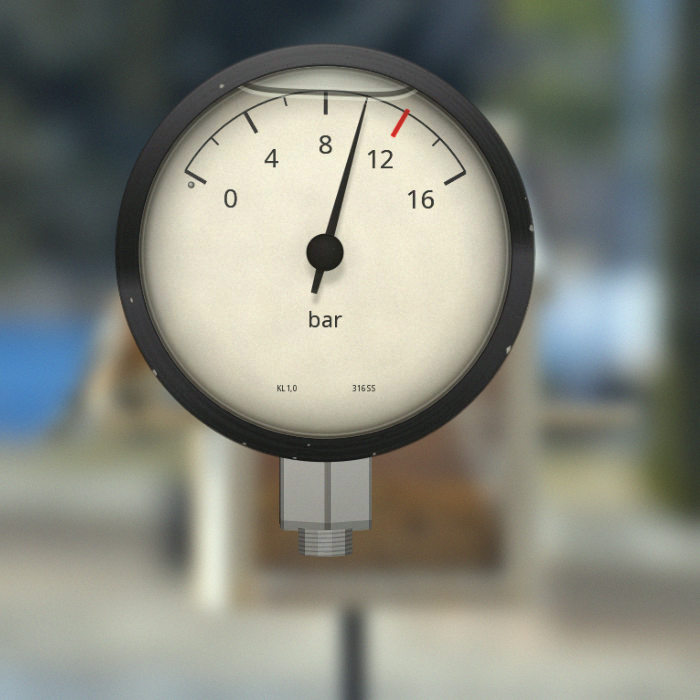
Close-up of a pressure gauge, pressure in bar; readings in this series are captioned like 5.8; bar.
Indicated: 10; bar
